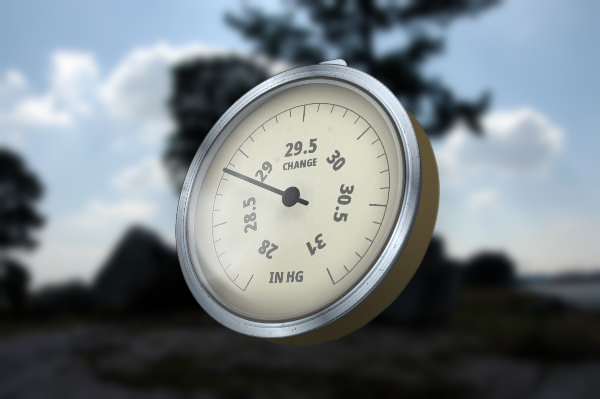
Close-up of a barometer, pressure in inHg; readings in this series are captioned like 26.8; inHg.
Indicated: 28.85; inHg
